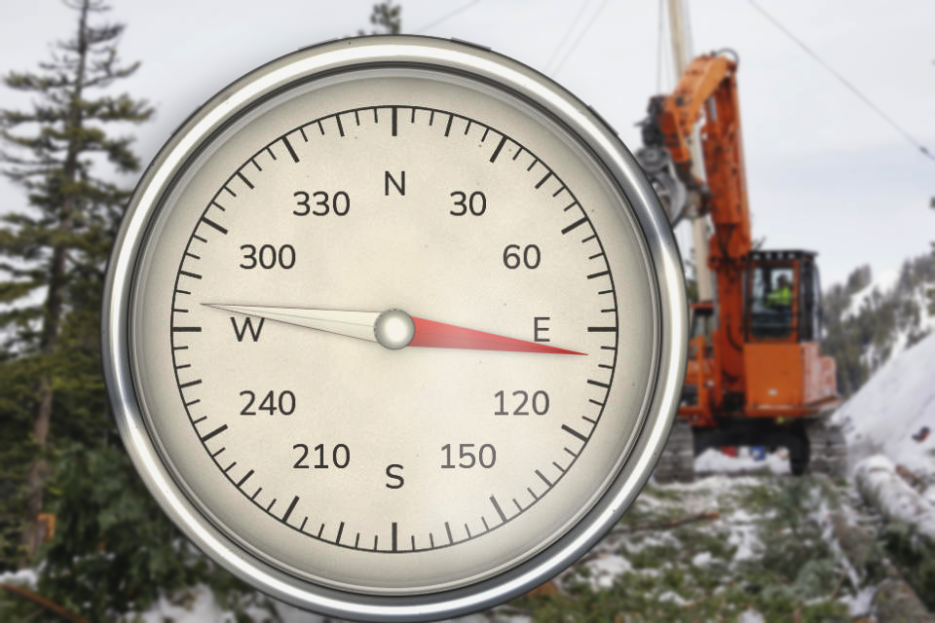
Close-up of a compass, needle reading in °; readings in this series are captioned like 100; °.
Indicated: 97.5; °
